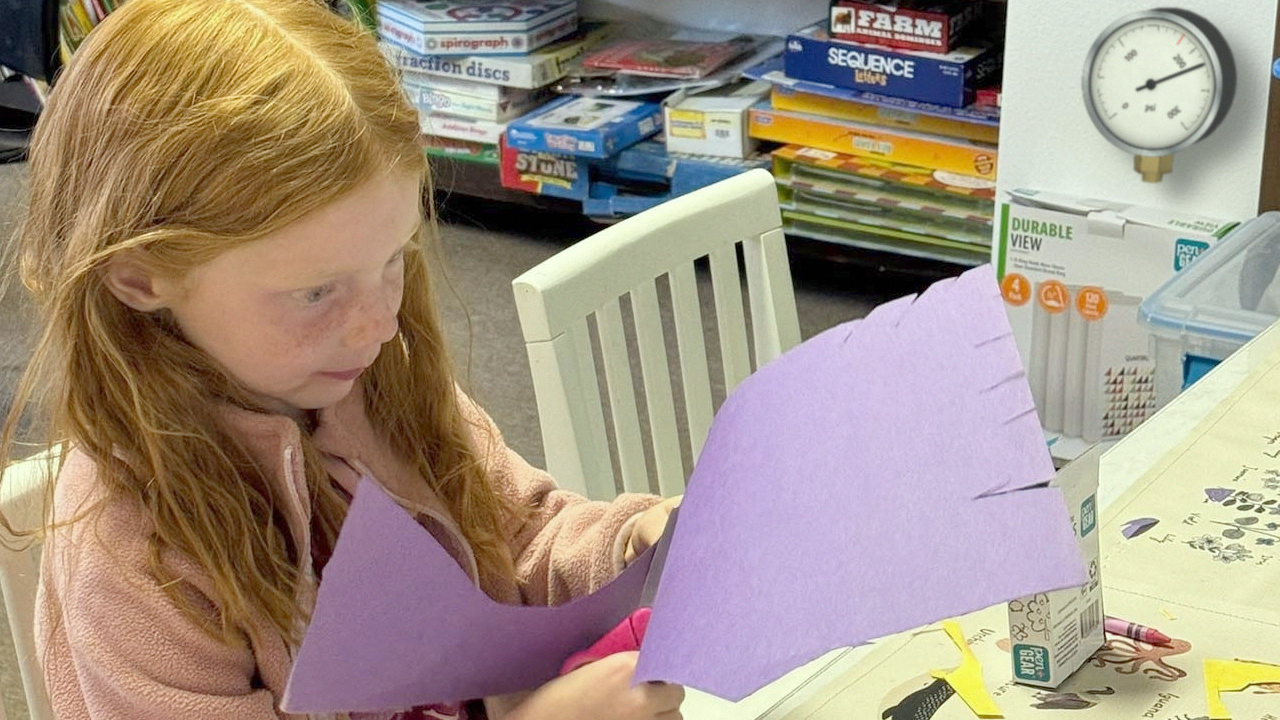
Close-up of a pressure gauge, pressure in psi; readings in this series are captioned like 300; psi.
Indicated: 220; psi
